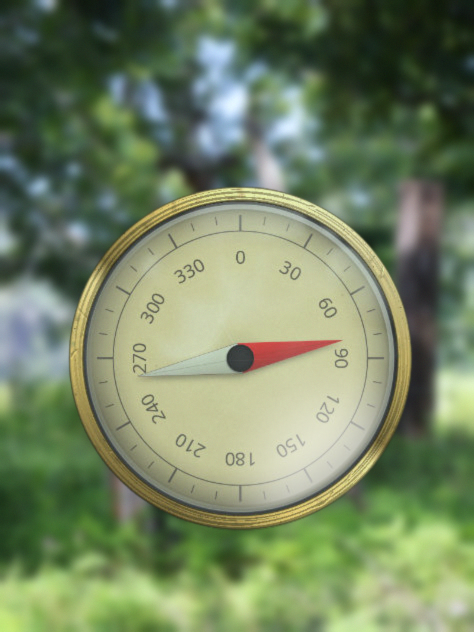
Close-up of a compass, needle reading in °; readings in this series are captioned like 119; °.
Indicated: 80; °
